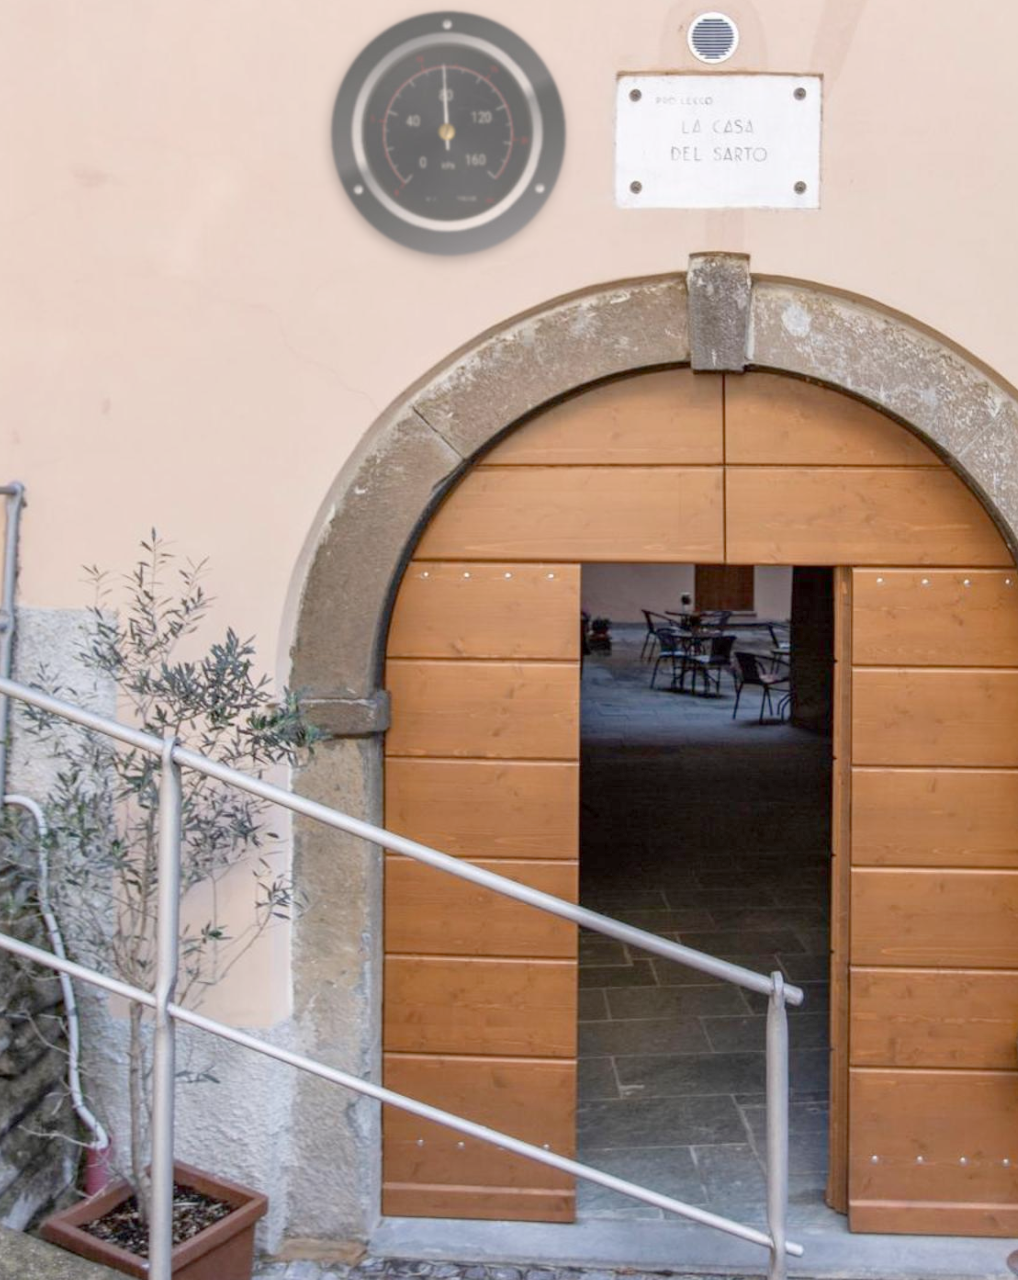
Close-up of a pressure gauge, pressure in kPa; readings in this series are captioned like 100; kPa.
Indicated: 80; kPa
